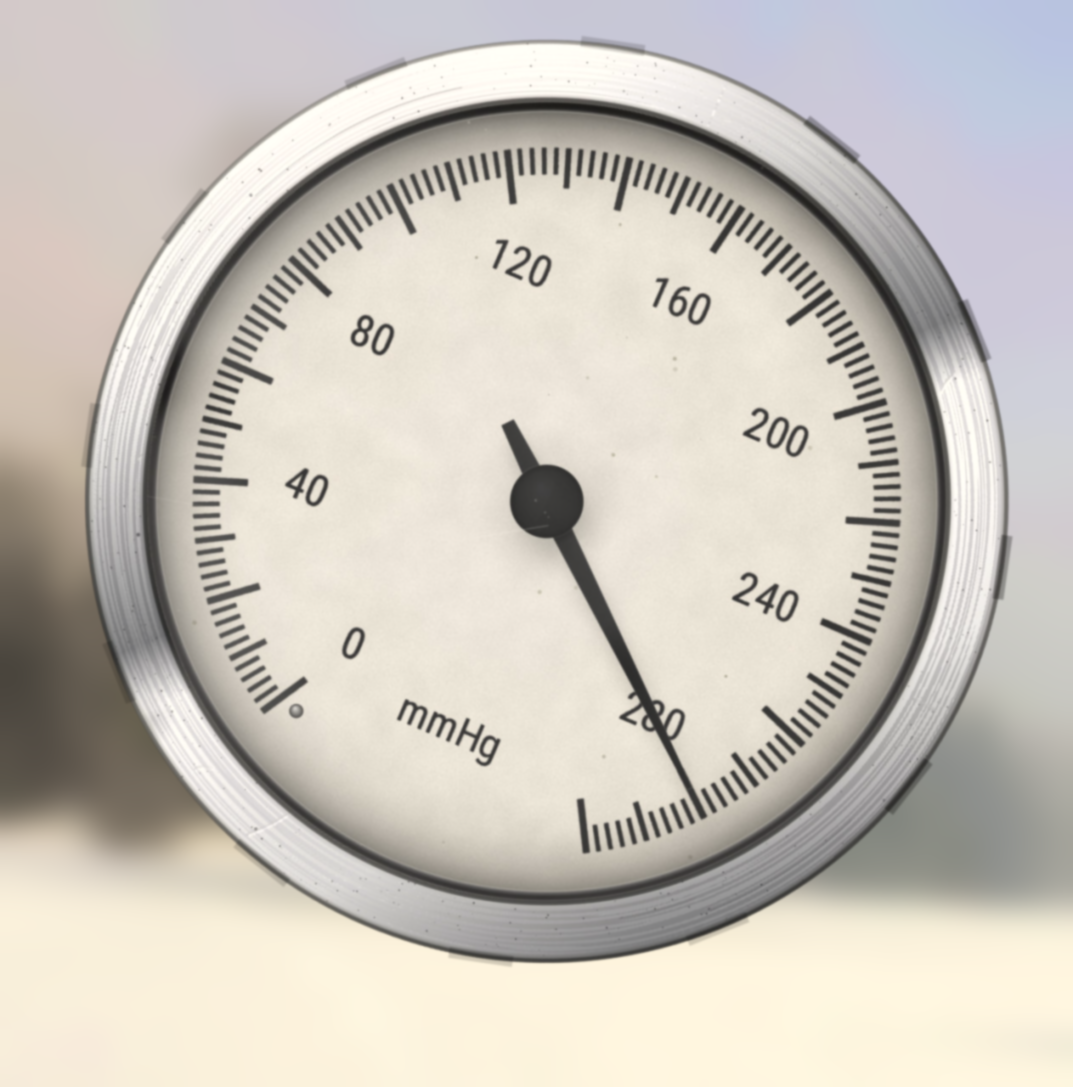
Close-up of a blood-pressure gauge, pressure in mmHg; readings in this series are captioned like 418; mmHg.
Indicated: 280; mmHg
